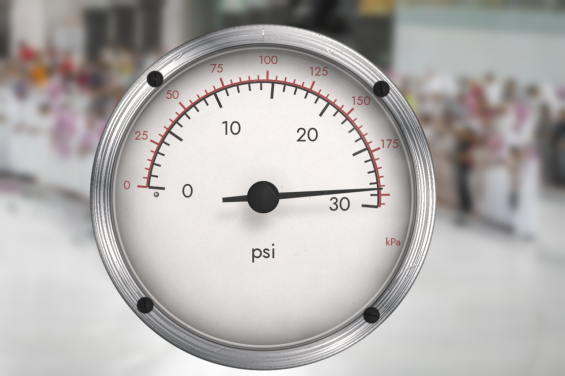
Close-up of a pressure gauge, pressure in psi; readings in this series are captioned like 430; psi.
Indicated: 28.5; psi
